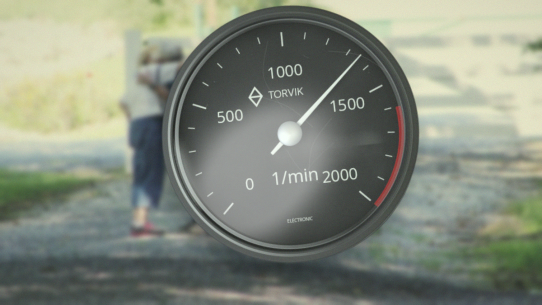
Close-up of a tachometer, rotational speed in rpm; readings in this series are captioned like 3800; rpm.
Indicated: 1350; rpm
